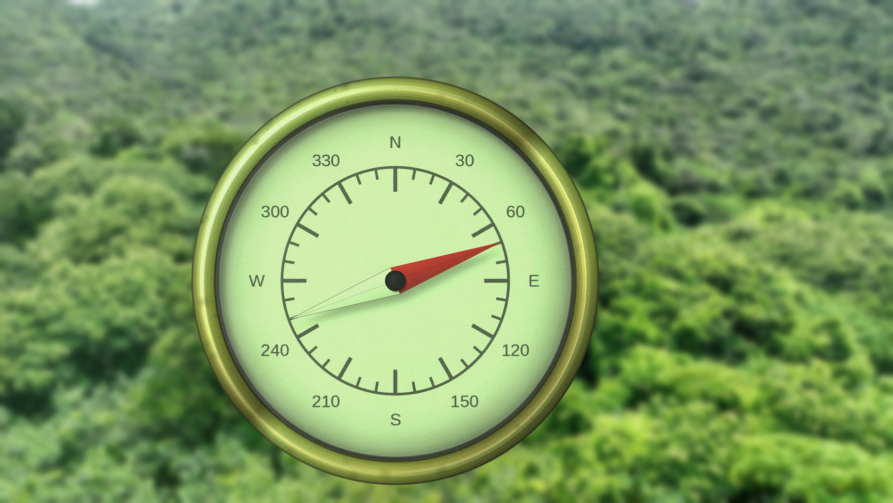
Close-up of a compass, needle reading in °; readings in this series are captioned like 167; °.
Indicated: 70; °
